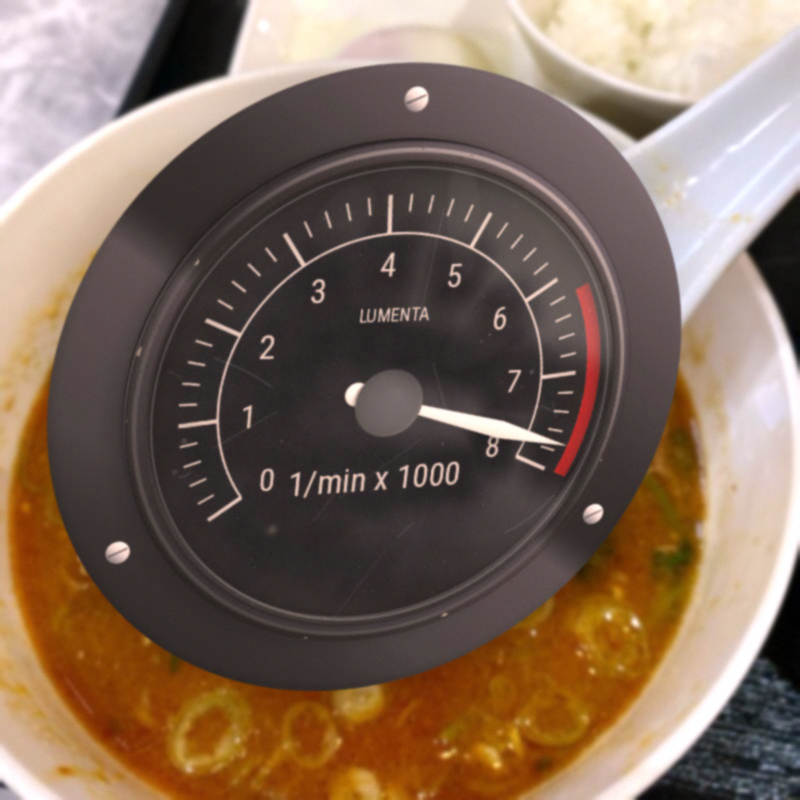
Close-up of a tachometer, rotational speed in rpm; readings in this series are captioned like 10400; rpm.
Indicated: 7700; rpm
